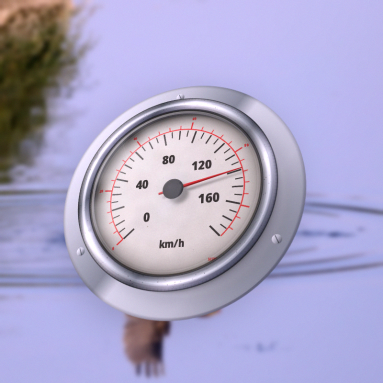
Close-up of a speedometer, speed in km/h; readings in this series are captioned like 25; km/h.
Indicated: 140; km/h
